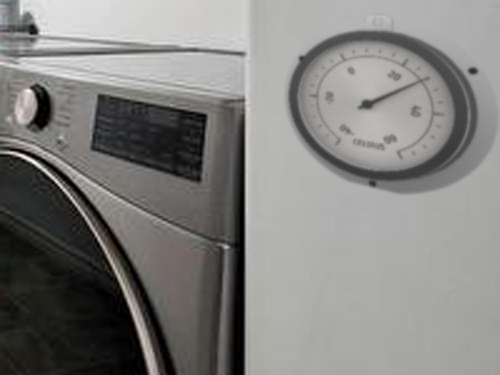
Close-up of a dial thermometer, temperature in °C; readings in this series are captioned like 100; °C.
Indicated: 28; °C
